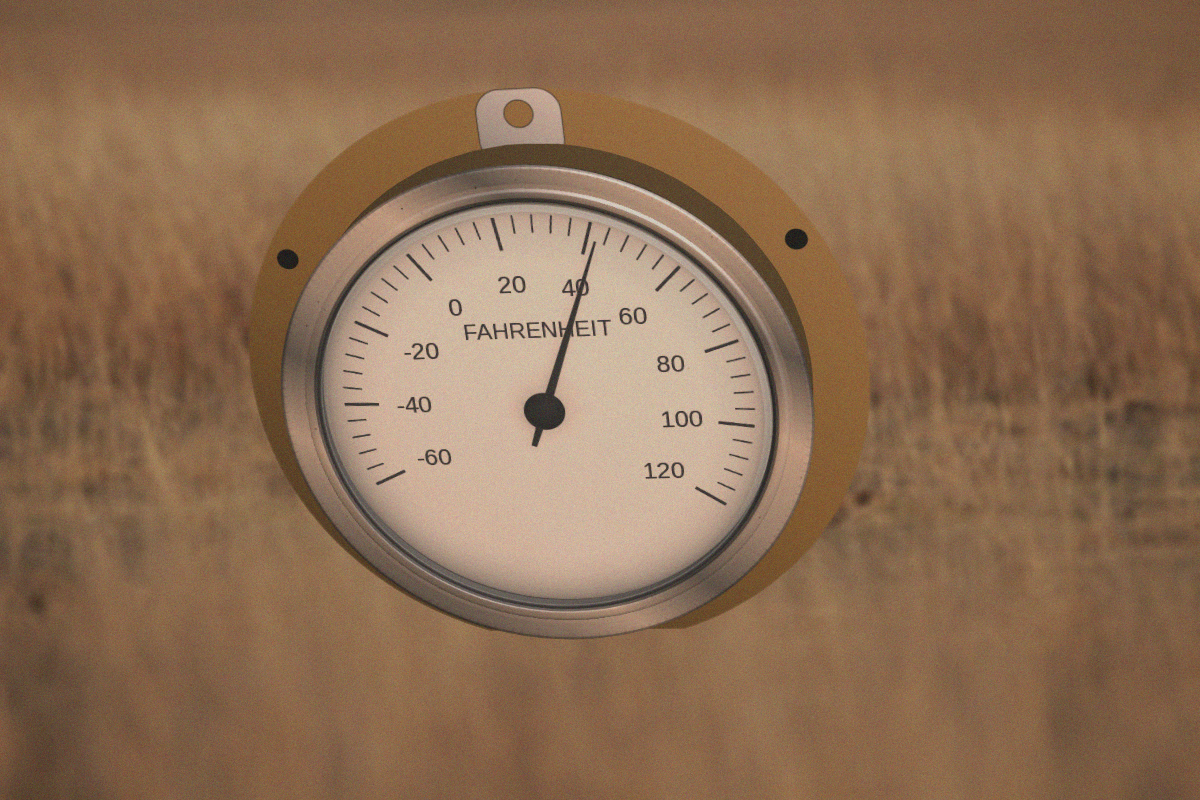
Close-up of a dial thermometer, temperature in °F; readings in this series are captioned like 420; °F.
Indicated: 42; °F
